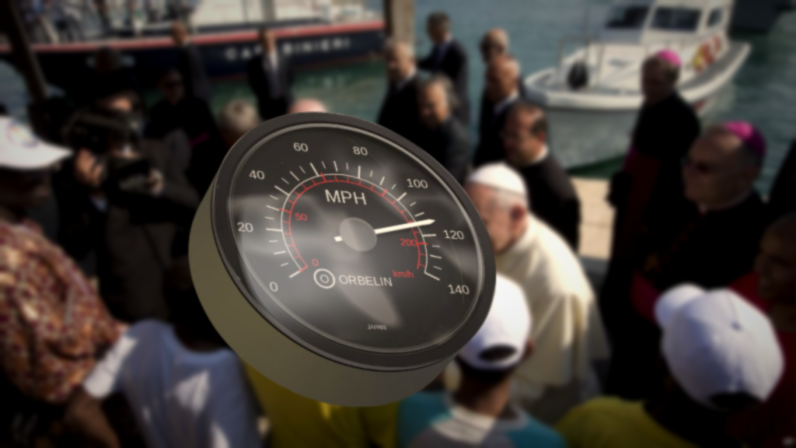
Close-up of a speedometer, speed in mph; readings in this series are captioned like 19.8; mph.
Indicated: 115; mph
